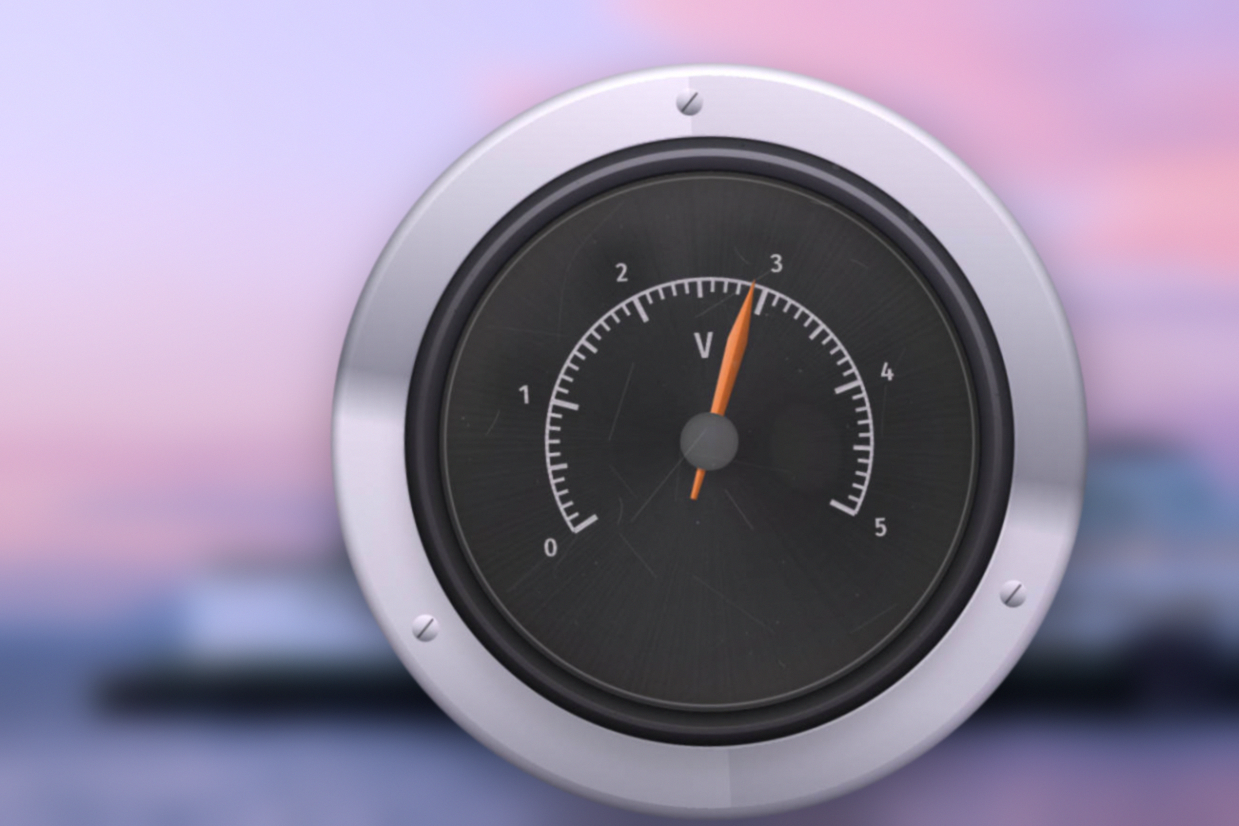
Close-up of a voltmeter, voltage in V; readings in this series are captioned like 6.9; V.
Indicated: 2.9; V
